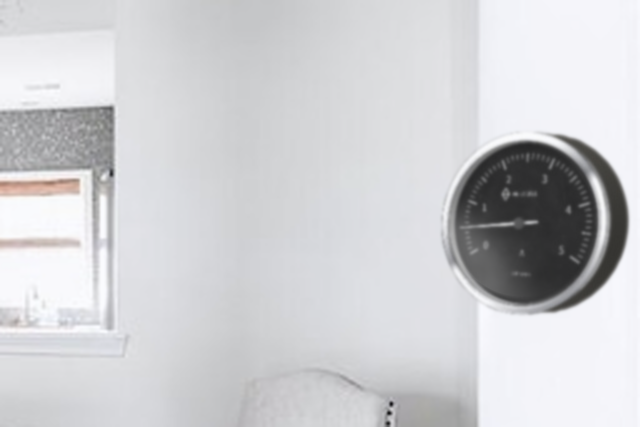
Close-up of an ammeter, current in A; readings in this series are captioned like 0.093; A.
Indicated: 0.5; A
